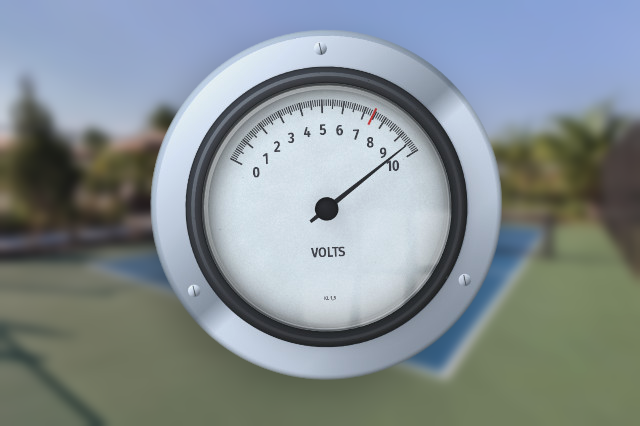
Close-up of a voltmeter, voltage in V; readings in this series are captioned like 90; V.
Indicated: 9.5; V
